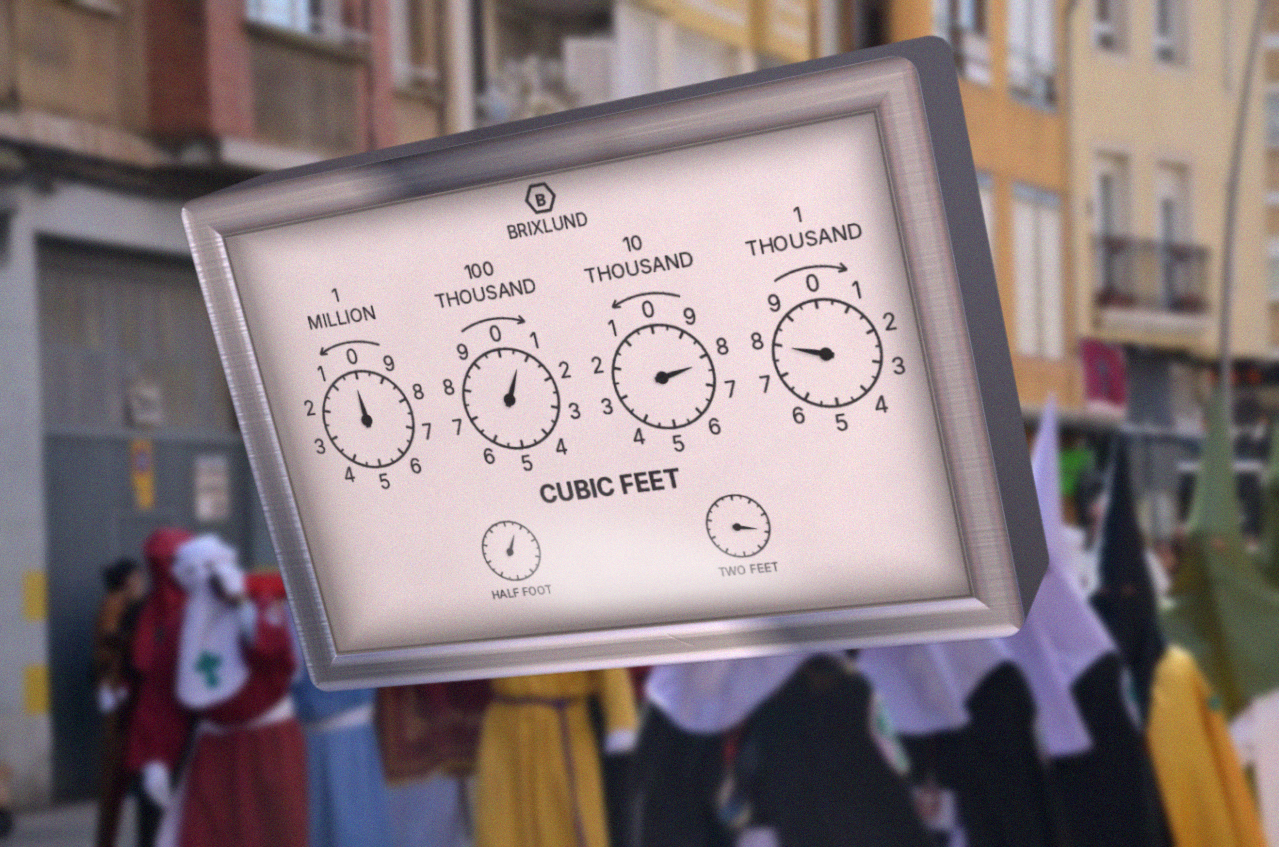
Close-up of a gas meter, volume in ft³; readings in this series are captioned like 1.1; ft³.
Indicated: 7800; ft³
